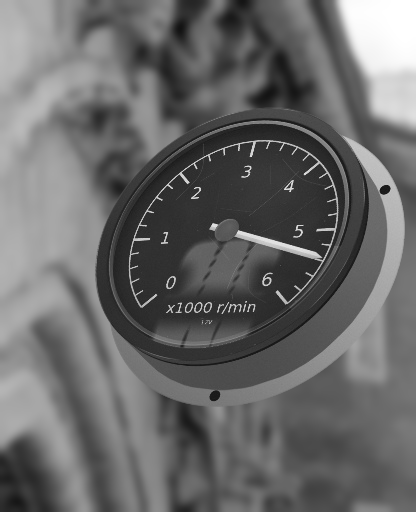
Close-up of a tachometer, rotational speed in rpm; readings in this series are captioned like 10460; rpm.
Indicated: 5400; rpm
